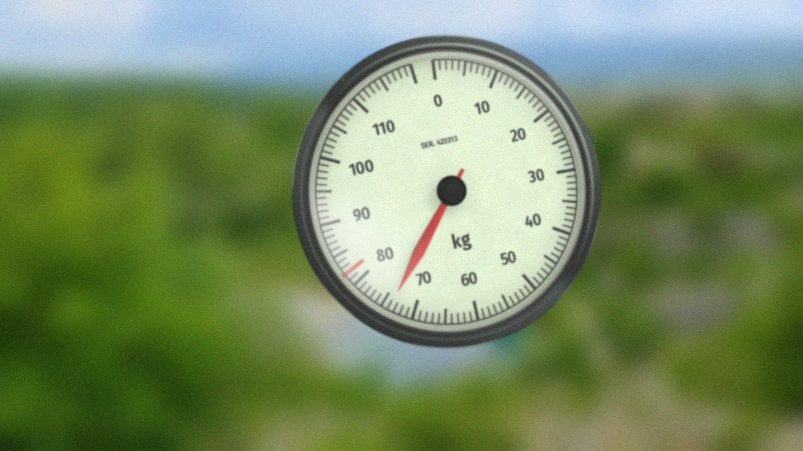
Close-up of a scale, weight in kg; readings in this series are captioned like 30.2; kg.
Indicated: 74; kg
